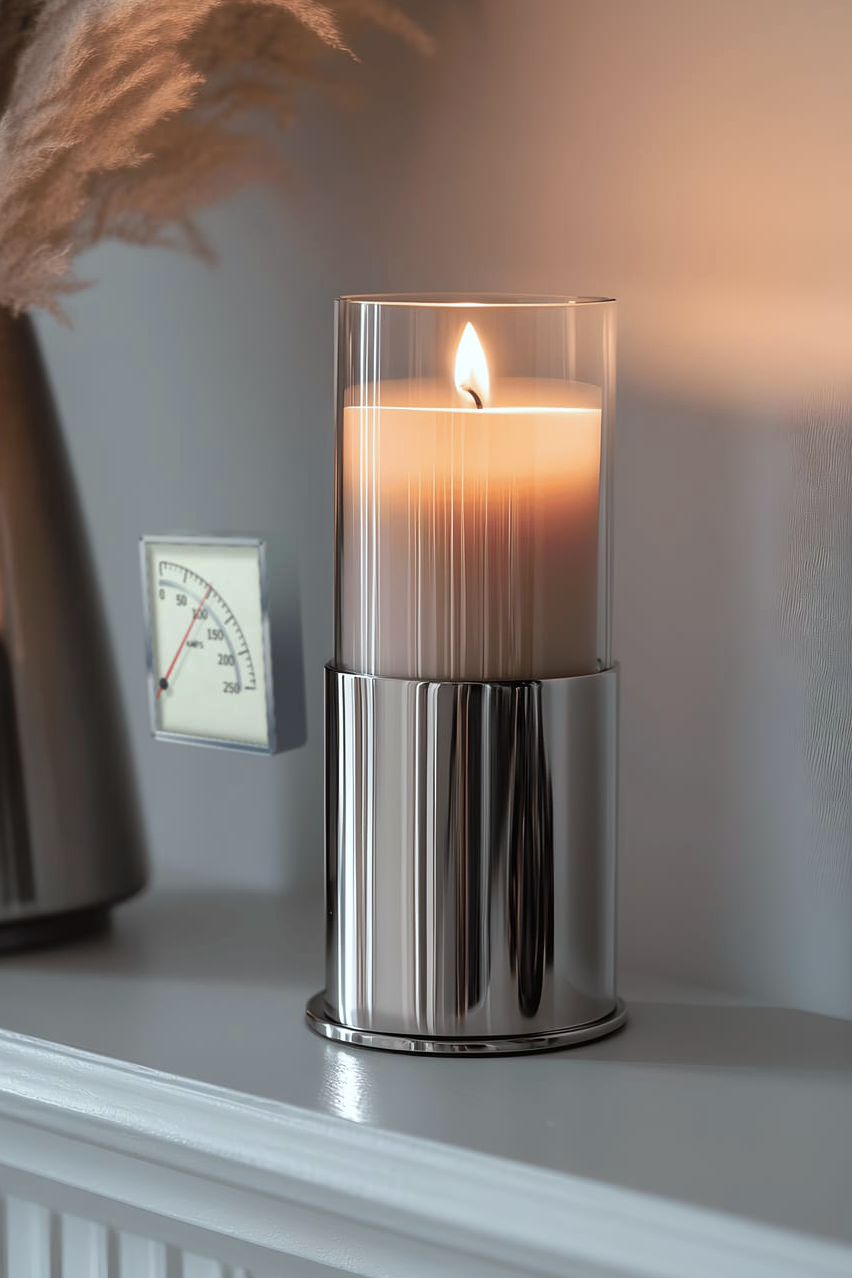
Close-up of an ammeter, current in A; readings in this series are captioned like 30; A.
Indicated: 100; A
